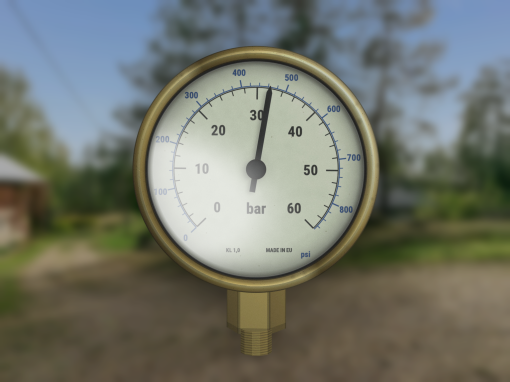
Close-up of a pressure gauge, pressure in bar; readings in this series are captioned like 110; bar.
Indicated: 32; bar
